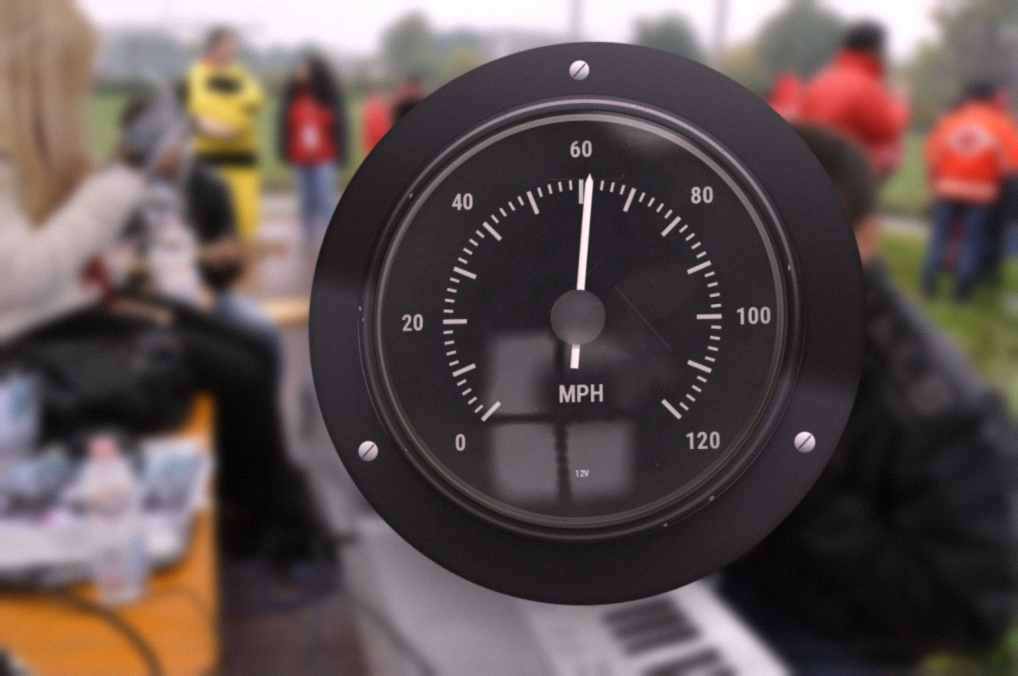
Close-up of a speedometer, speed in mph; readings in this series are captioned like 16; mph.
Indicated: 62; mph
